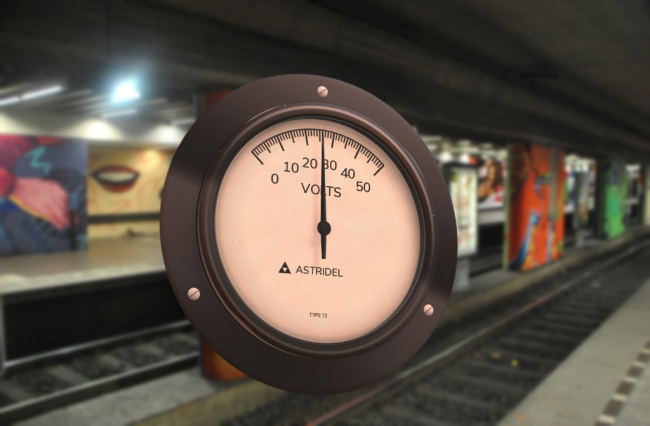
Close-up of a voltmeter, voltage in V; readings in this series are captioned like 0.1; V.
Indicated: 25; V
